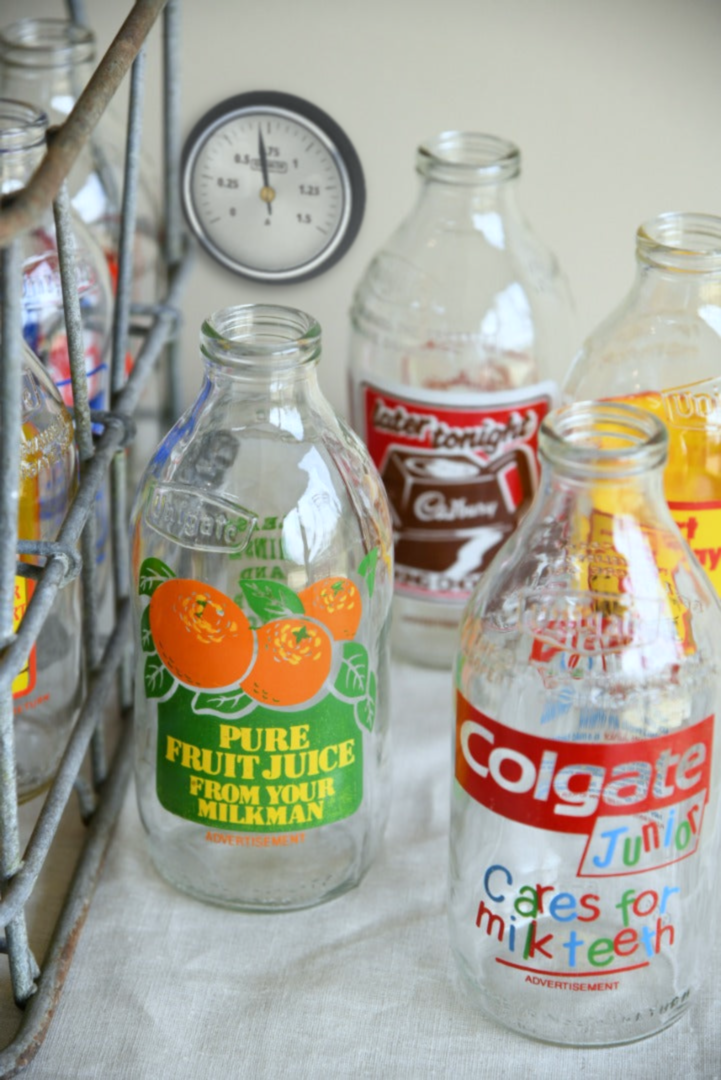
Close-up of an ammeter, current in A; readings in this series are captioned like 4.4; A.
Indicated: 0.7; A
